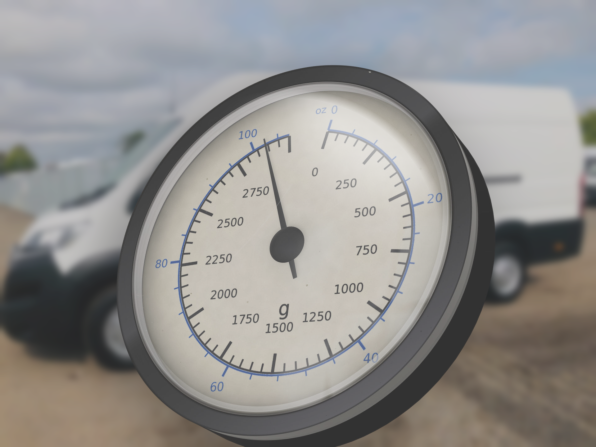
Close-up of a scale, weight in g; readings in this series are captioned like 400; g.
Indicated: 2900; g
